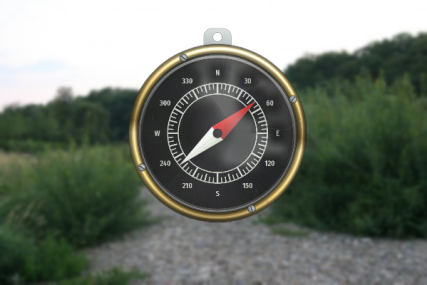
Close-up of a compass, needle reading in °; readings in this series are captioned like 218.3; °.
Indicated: 50; °
